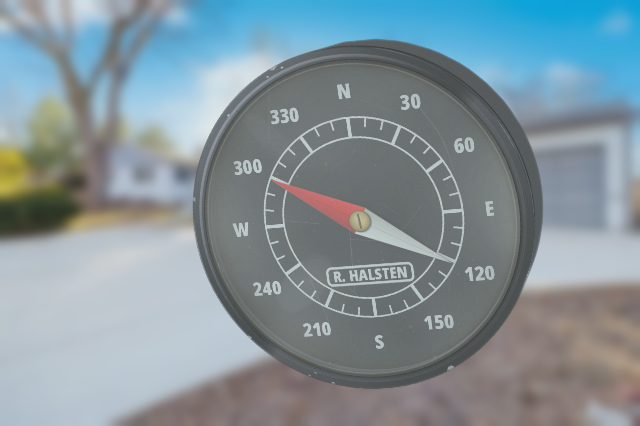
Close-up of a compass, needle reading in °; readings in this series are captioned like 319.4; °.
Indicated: 300; °
